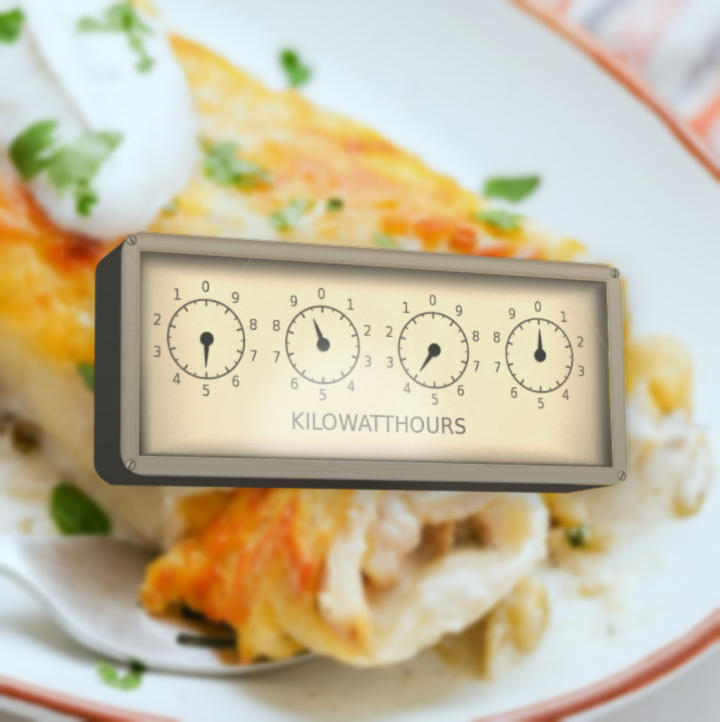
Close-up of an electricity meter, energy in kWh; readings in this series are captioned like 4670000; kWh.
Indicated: 4940; kWh
